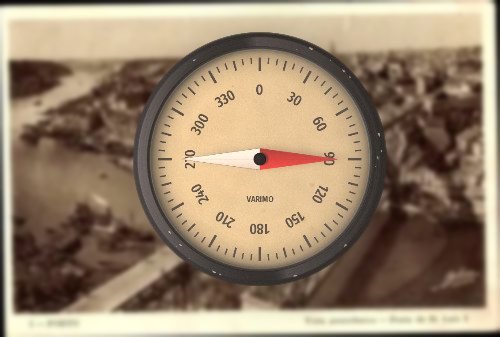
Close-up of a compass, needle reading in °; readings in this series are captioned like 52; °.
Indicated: 90; °
